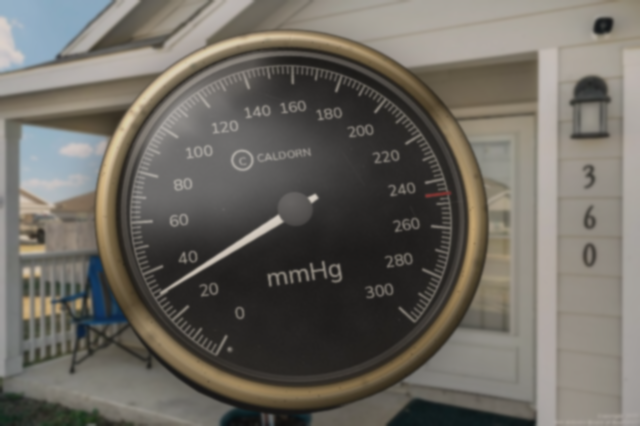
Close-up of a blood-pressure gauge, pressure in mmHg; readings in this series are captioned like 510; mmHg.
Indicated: 30; mmHg
